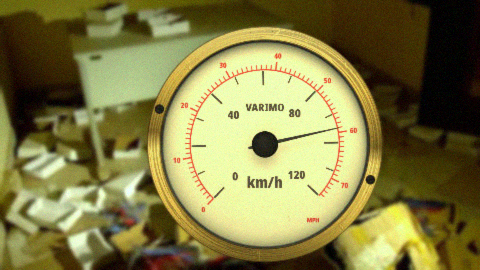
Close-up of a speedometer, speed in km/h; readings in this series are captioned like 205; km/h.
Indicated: 95; km/h
